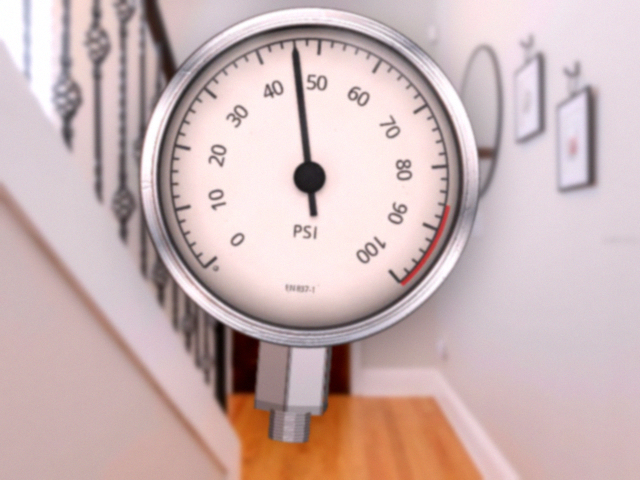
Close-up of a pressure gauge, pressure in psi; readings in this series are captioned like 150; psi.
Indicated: 46; psi
